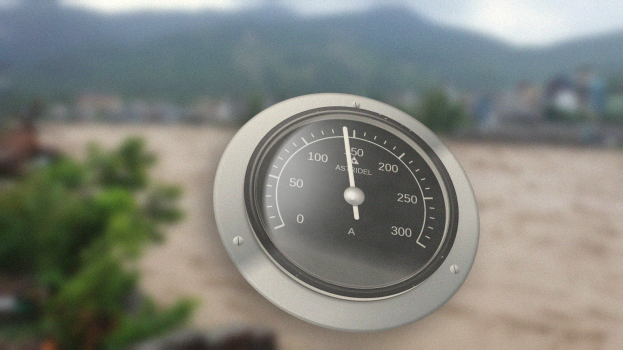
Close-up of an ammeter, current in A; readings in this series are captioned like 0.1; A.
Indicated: 140; A
